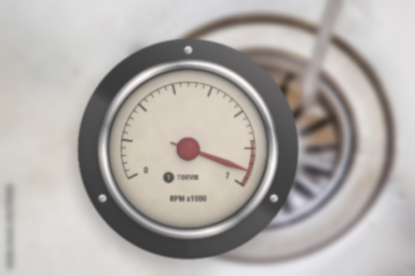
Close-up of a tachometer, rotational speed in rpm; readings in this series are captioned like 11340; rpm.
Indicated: 6600; rpm
